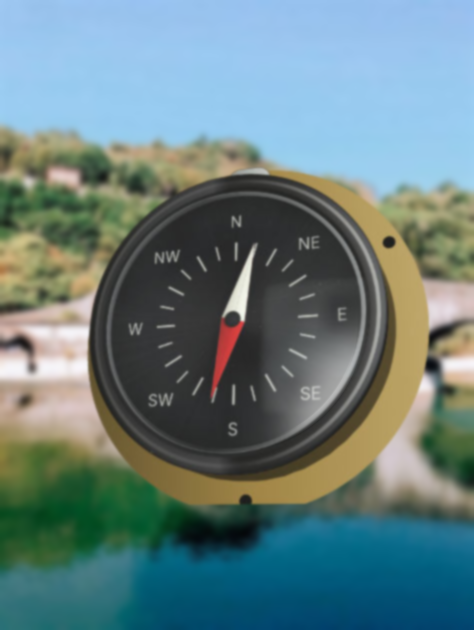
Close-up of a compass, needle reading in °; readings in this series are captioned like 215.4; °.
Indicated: 195; °
